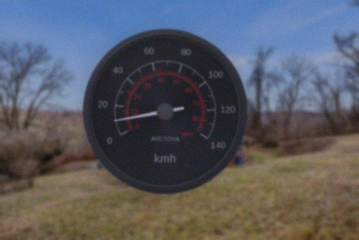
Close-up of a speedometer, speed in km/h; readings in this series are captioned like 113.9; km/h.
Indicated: 10; km/h
